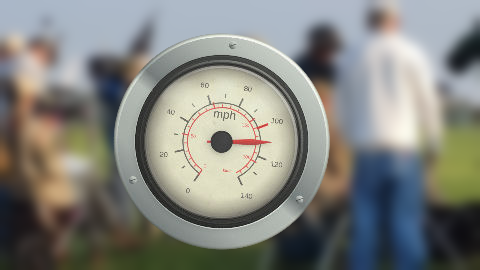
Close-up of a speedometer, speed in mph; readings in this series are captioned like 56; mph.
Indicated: 110; mph
